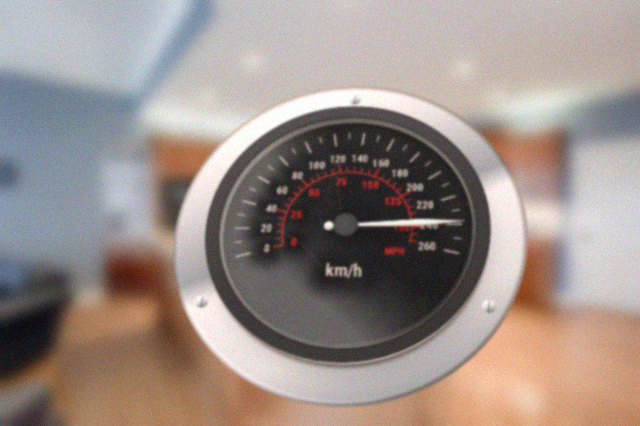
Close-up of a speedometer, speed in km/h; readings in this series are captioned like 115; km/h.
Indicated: 240; km/h
